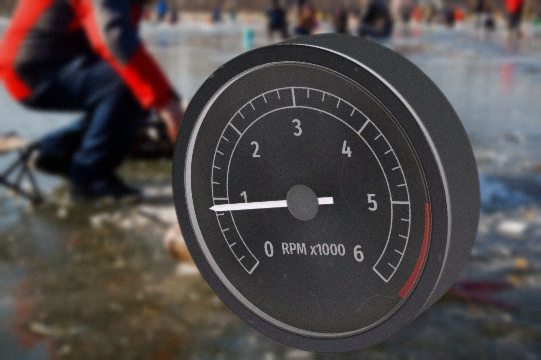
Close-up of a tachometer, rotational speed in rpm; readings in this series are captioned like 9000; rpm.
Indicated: 900; rpm
